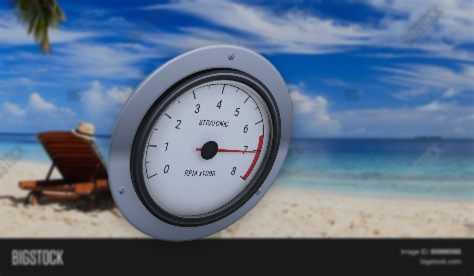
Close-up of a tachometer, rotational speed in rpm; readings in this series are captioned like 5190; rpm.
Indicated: 7000; rpm
